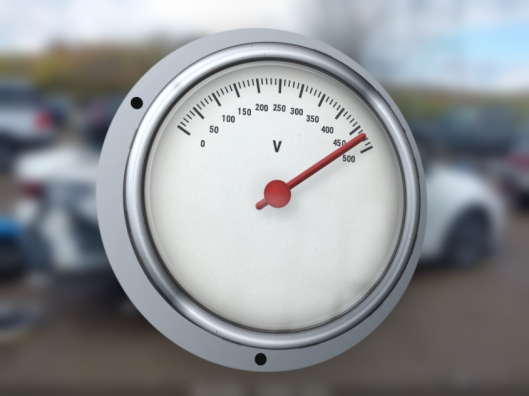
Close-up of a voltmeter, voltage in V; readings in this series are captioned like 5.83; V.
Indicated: 470; V
